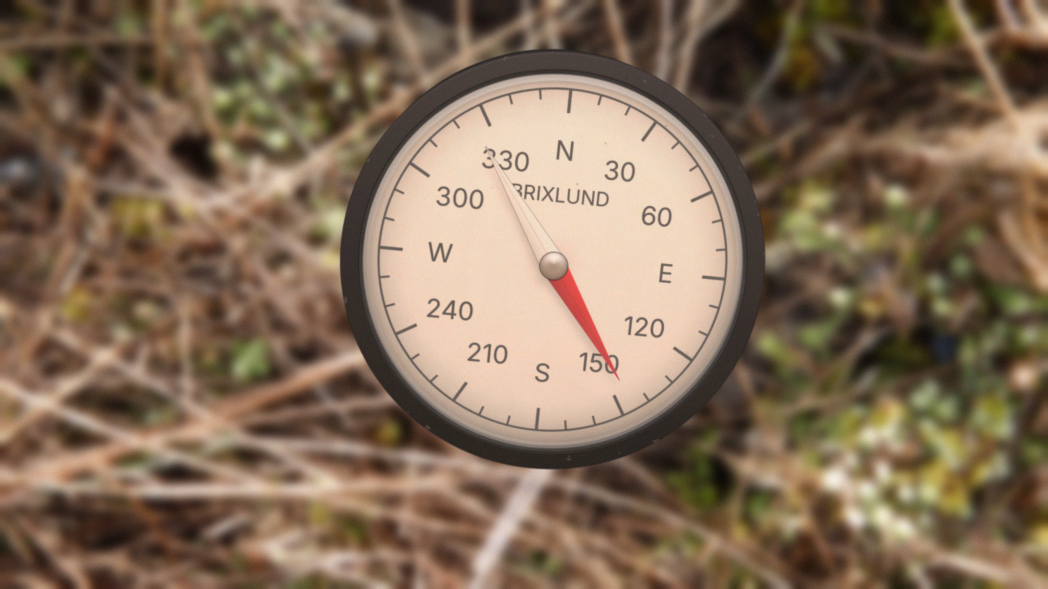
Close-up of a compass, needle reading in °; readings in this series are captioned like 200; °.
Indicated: 145; °
